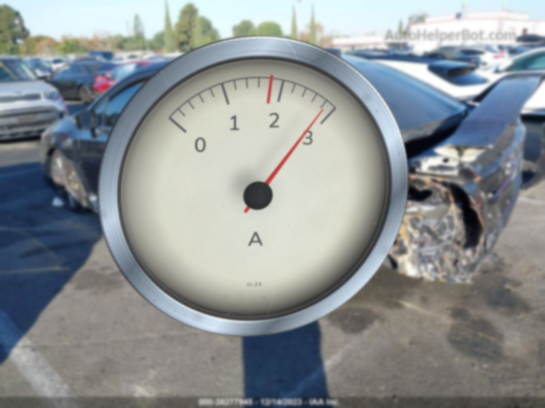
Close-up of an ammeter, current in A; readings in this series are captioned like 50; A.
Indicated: 2.8; A
